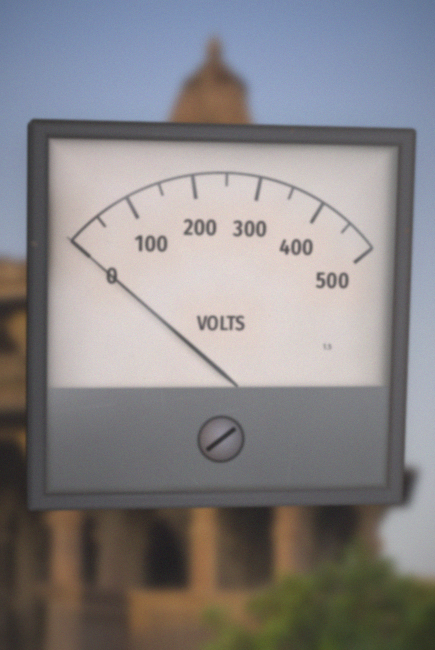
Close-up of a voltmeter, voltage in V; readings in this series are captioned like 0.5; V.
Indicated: 0; V
